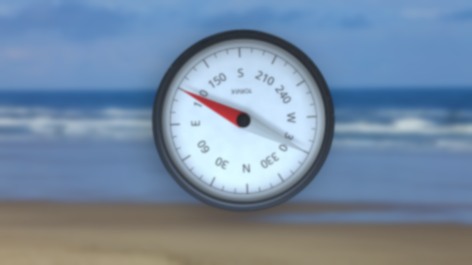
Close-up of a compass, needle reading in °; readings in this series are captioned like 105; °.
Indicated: 120; °
